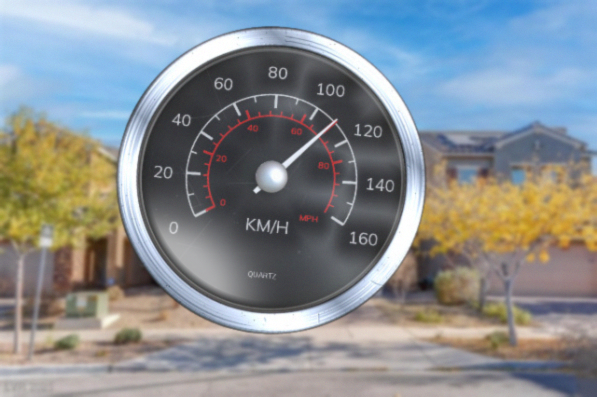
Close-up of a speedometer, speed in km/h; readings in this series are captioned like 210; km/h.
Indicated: 110; km/h
